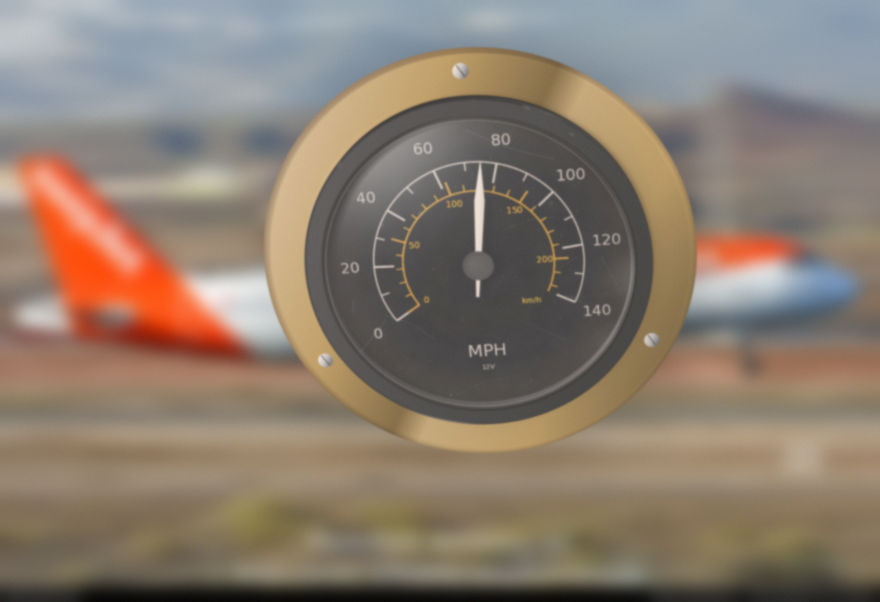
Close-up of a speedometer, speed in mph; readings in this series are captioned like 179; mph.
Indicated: 75; mph
